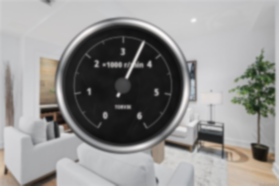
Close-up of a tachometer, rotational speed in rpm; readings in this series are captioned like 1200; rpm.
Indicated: 3500; rpm
